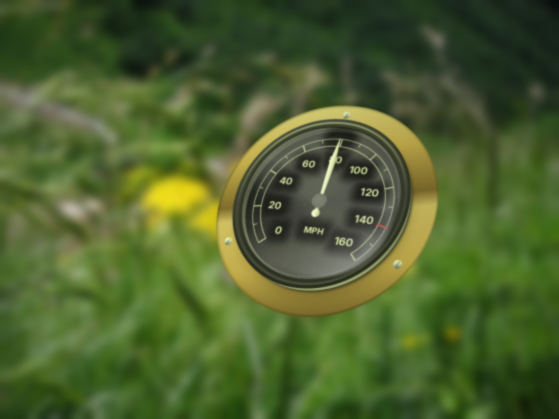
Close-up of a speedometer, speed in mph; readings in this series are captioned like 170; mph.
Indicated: 80; mph
